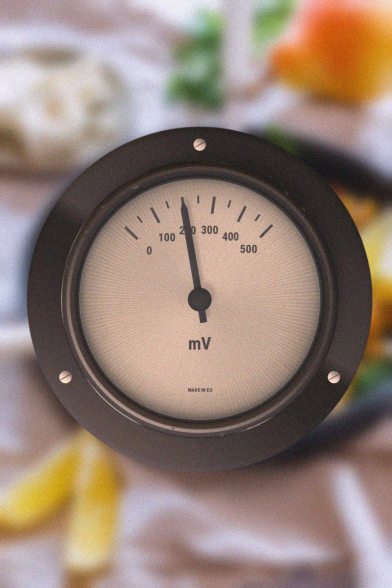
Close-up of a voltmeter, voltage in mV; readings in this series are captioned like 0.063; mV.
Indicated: 200; mV
